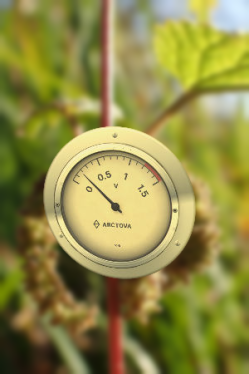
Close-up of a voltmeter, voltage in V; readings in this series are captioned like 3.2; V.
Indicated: 0.2; V
